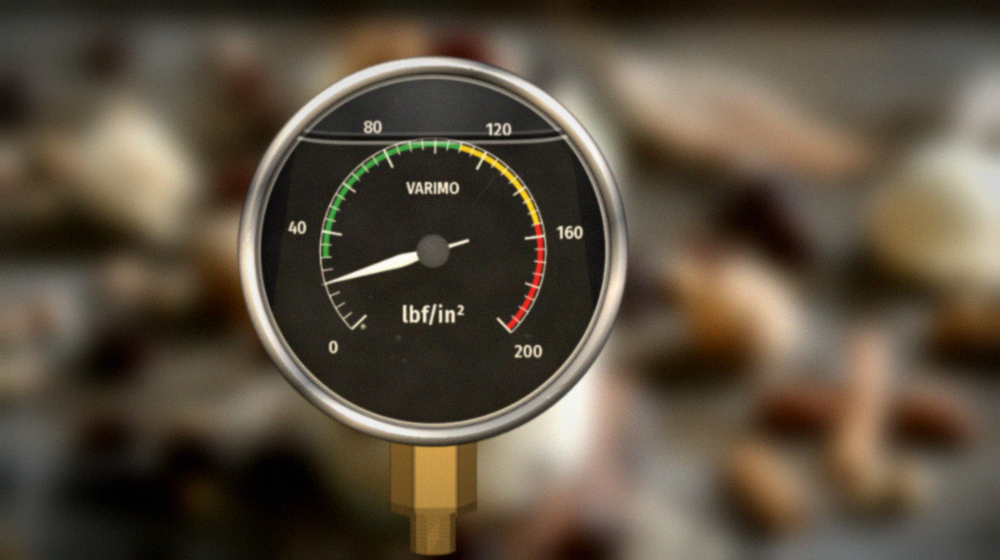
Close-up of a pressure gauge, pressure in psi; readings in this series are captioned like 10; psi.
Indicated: 20; psi
